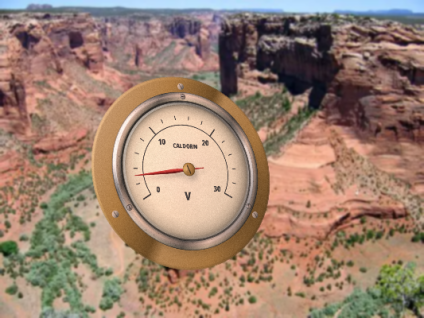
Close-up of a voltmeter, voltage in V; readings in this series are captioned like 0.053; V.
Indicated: 3; V
